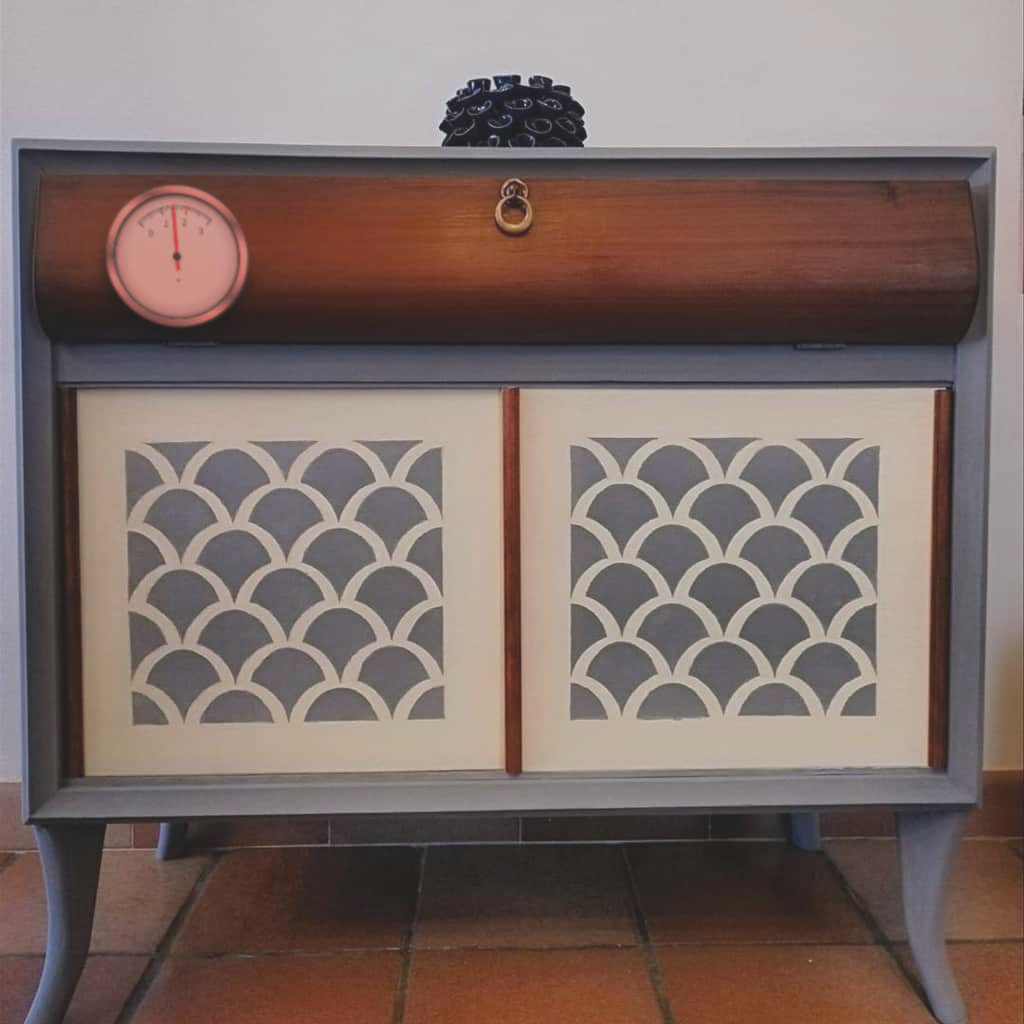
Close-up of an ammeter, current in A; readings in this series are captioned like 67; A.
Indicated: 1.5; A
